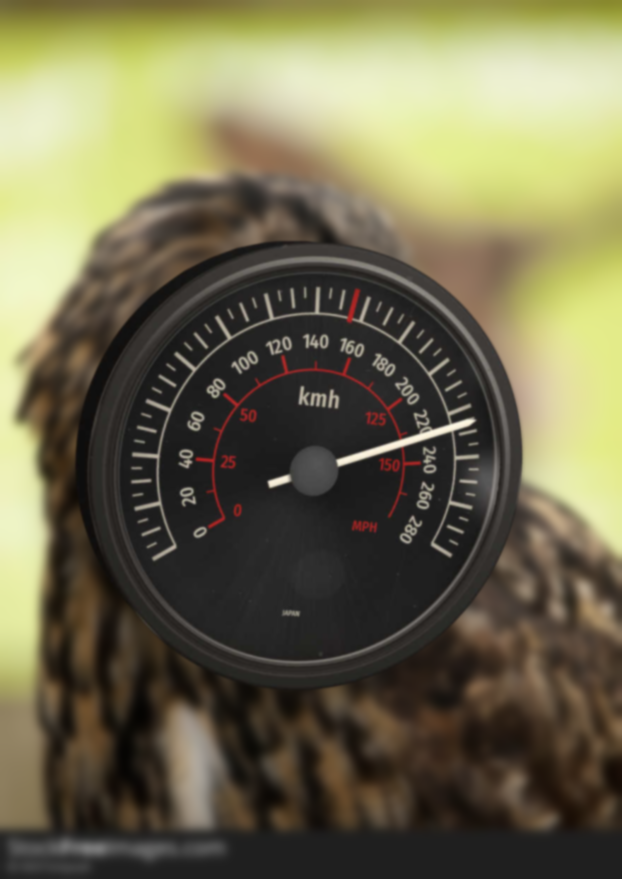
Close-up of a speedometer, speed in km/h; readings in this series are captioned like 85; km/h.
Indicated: 225; km/h
